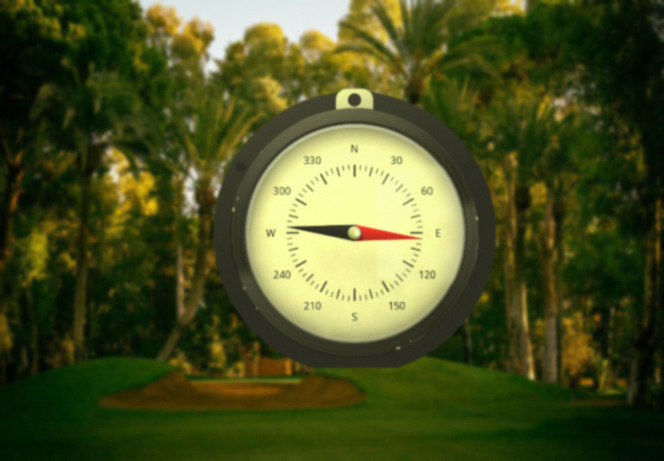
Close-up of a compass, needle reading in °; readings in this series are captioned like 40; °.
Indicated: 95; °
